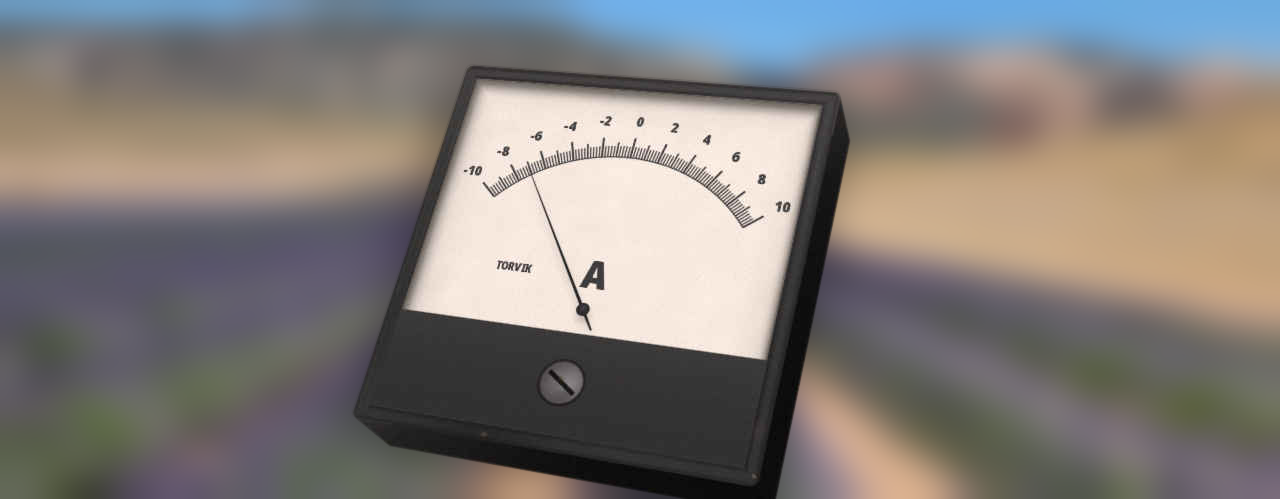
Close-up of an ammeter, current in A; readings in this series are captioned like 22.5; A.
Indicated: -7; A
